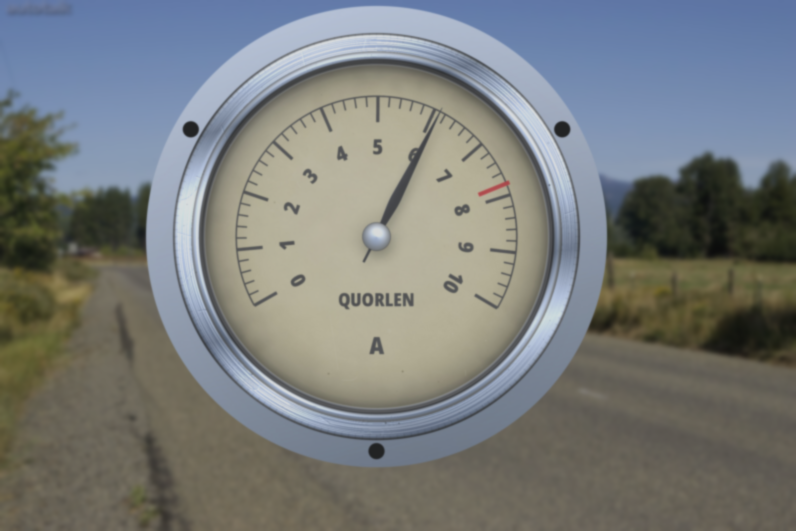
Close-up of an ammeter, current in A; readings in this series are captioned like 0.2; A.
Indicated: 6.1; A
